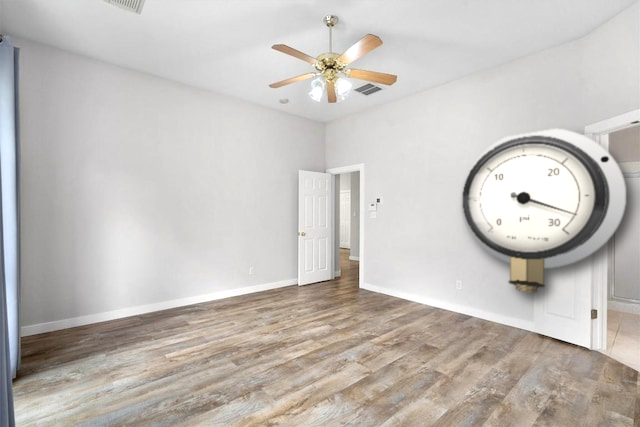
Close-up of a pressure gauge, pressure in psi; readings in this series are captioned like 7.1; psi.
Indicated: 27.5; psi
